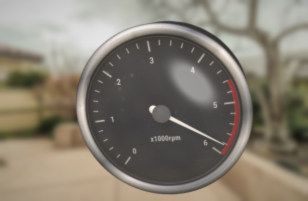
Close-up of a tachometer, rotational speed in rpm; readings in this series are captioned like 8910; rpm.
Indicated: 5800; rpm
